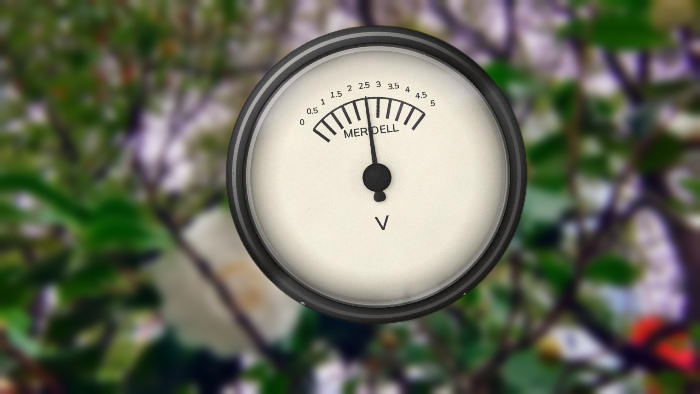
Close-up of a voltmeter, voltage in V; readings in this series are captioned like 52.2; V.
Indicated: 2.5; V
